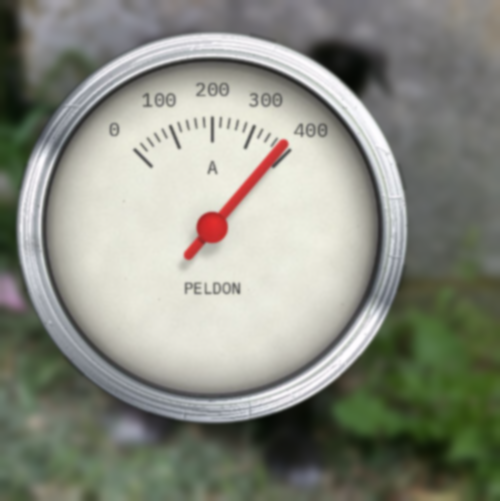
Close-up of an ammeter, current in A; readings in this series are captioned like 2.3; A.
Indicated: 380; A
